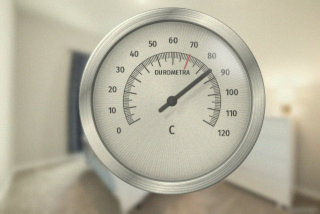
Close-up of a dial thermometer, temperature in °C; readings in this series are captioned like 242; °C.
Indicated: 85; °C
